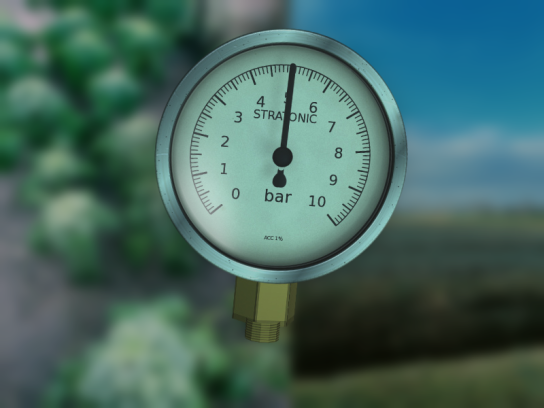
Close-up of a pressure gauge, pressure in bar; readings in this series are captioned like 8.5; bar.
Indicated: 5; bar
